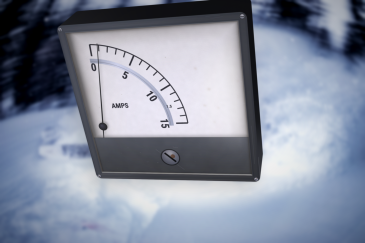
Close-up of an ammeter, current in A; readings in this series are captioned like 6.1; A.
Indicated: 1; A
